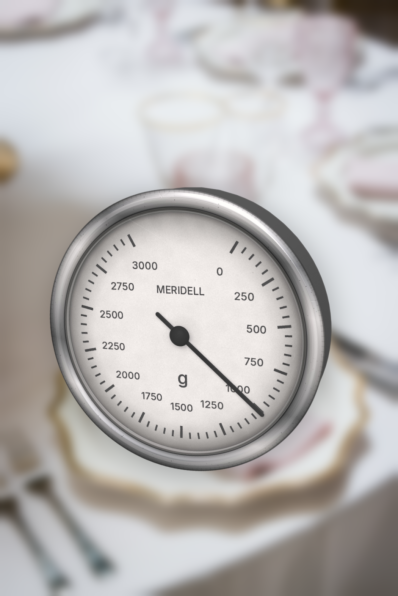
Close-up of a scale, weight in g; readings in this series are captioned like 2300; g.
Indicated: 1000; g
